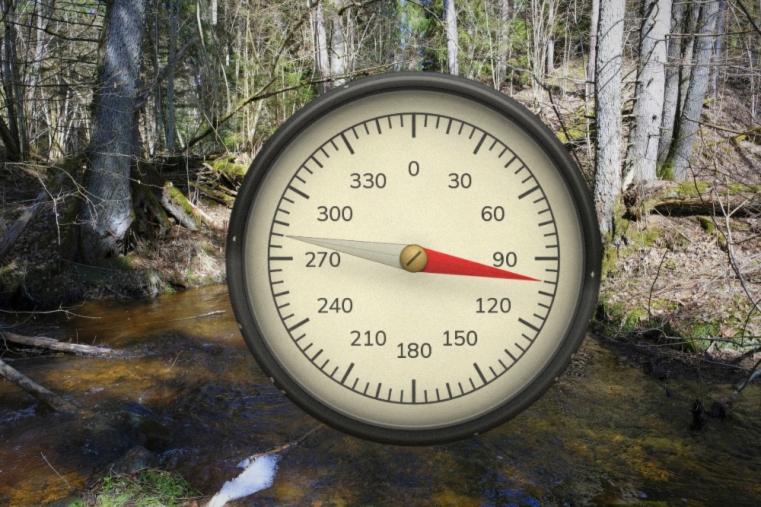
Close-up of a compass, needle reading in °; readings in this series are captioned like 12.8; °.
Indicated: 100; °
